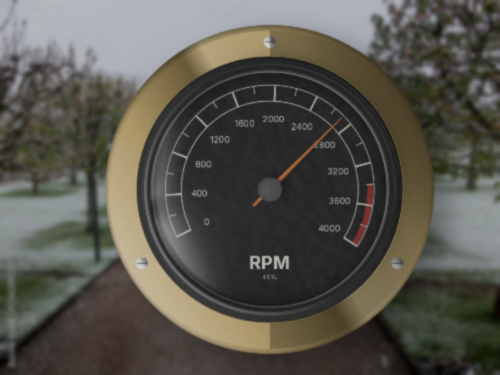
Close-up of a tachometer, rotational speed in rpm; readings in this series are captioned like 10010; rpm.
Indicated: 2700; rpm
